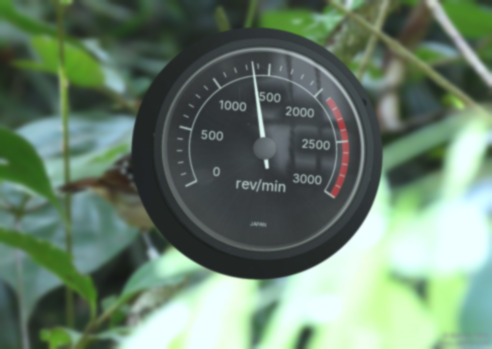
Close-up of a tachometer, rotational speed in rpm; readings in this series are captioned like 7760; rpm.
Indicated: 1350; rpm
